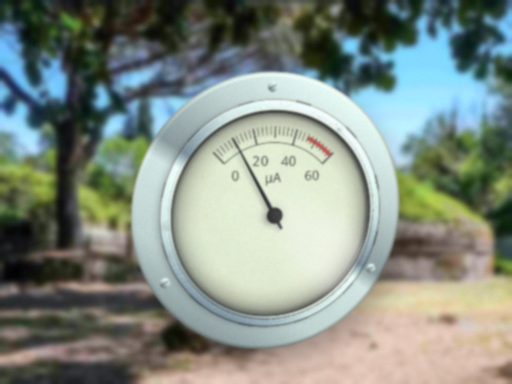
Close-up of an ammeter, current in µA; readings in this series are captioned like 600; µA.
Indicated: 10; µA
